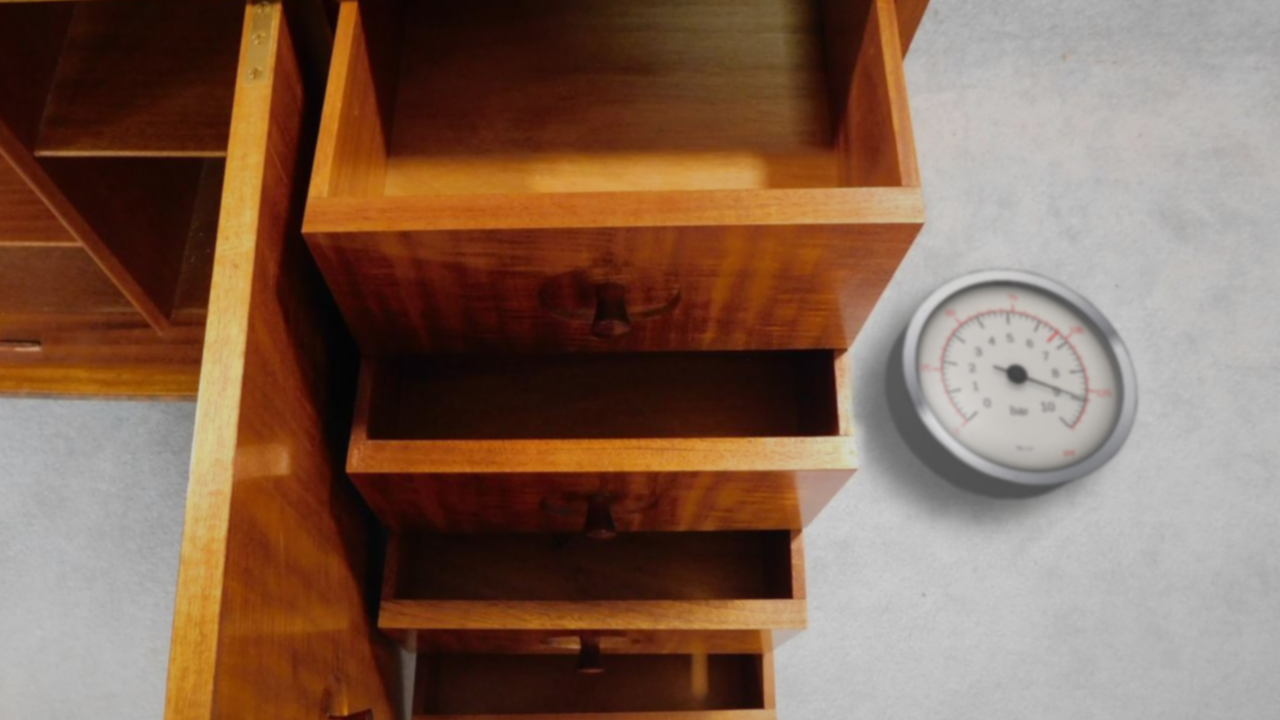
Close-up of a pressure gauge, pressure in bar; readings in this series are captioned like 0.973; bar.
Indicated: 9; bar
